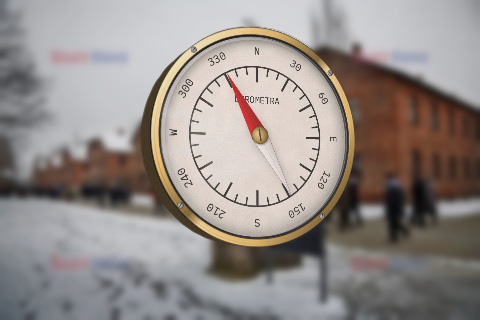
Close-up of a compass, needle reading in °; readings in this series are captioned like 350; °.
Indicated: 330; °
